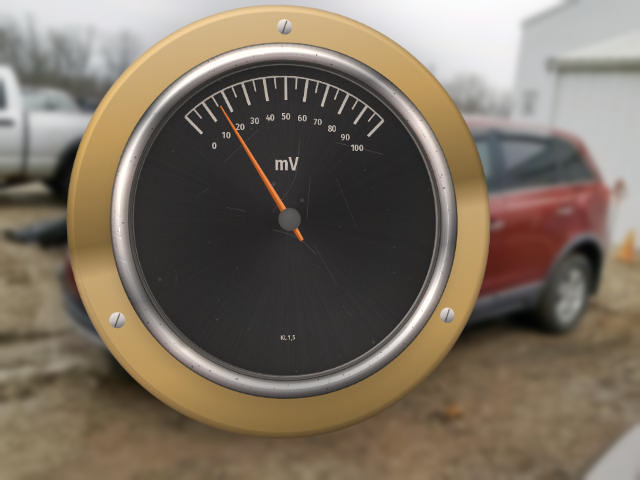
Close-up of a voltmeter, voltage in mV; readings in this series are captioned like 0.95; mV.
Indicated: 15; mV
